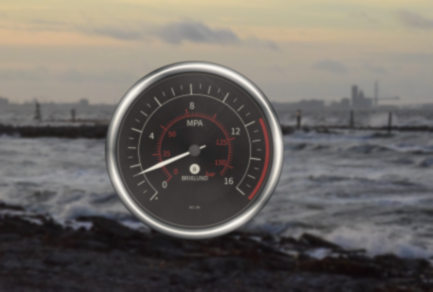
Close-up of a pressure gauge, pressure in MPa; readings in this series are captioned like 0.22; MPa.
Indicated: 1.5; MPa
